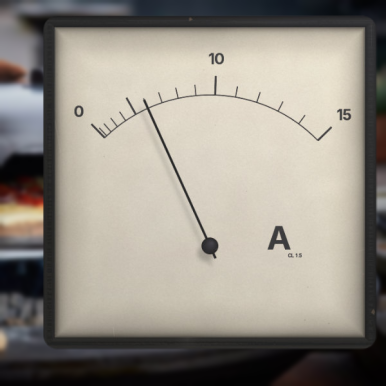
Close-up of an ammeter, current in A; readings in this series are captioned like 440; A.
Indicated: 6; A
